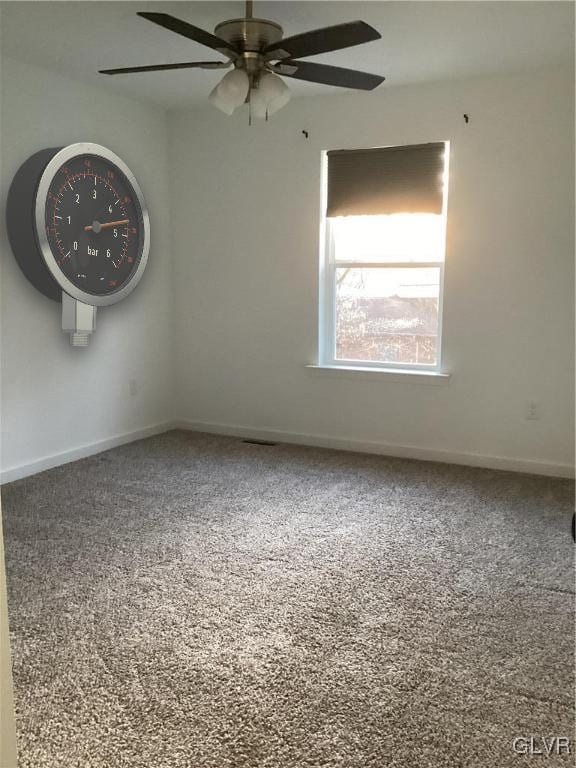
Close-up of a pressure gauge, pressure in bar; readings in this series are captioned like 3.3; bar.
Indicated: 4.6; bar
